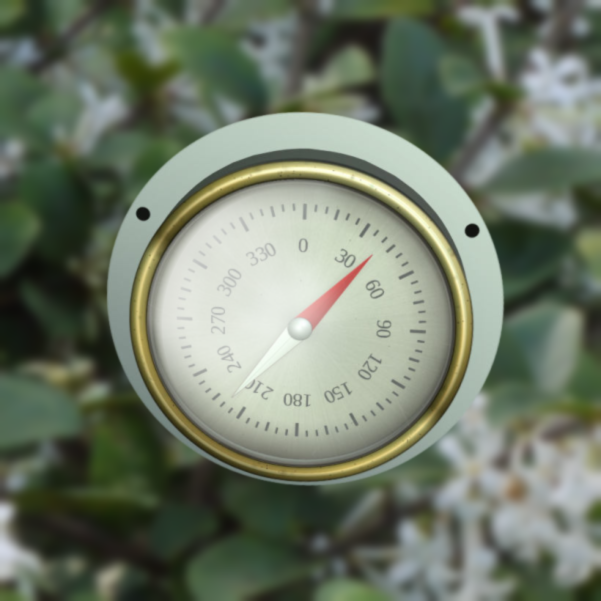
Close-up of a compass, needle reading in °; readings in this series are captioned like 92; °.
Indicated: 40; °
